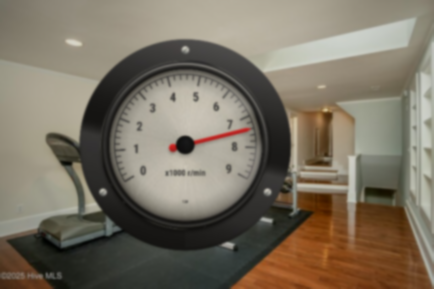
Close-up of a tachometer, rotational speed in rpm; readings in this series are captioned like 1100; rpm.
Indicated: 7400; rpm
